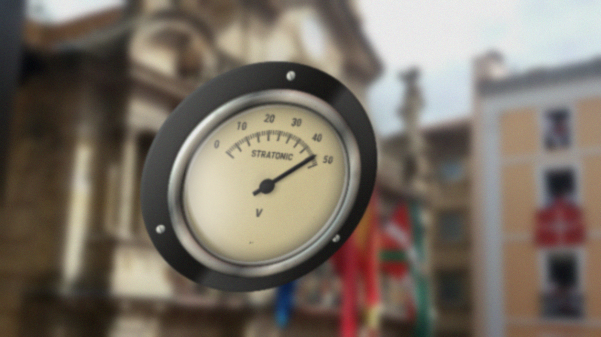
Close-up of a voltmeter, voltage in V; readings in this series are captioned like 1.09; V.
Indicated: 45; V
